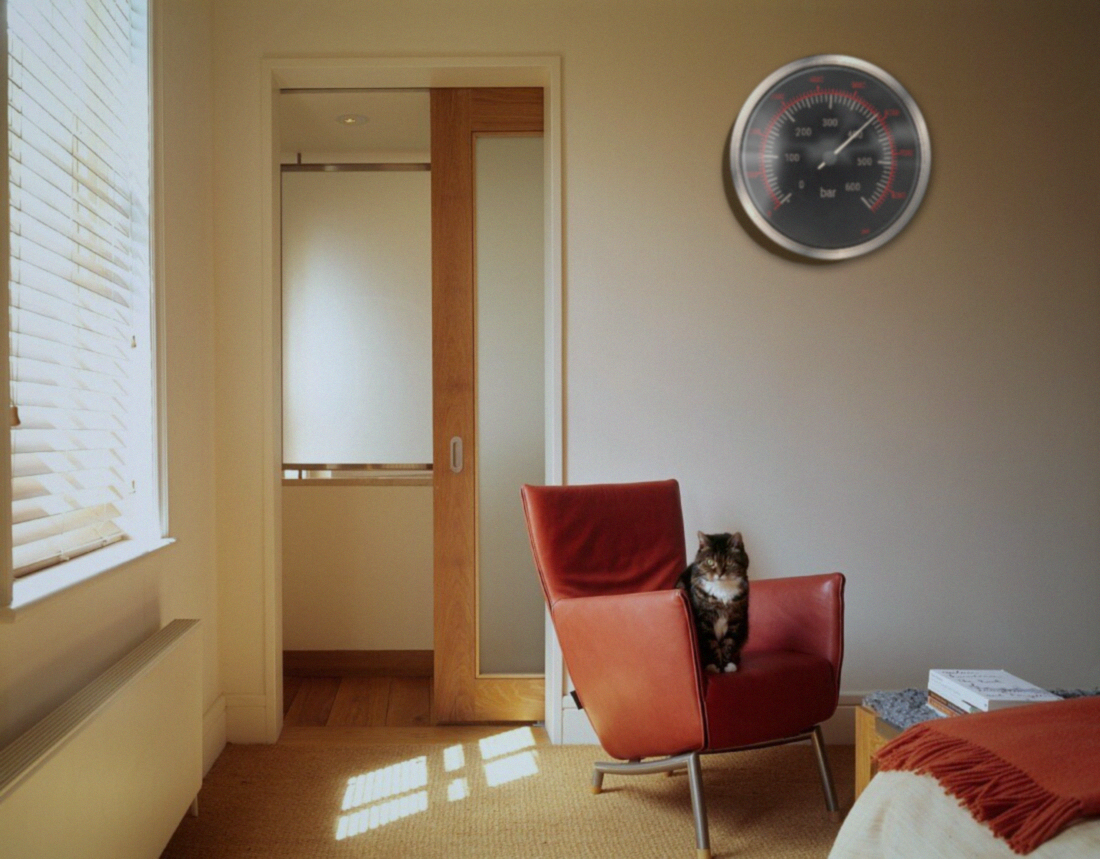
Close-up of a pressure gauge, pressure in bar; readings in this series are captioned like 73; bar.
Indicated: 400; bar
